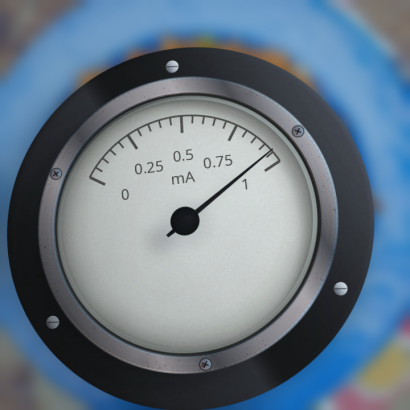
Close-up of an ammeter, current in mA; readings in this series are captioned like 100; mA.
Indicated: 0.95; mA
